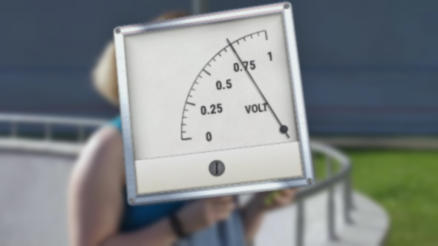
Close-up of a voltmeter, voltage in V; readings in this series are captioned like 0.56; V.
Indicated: 0.75; V
